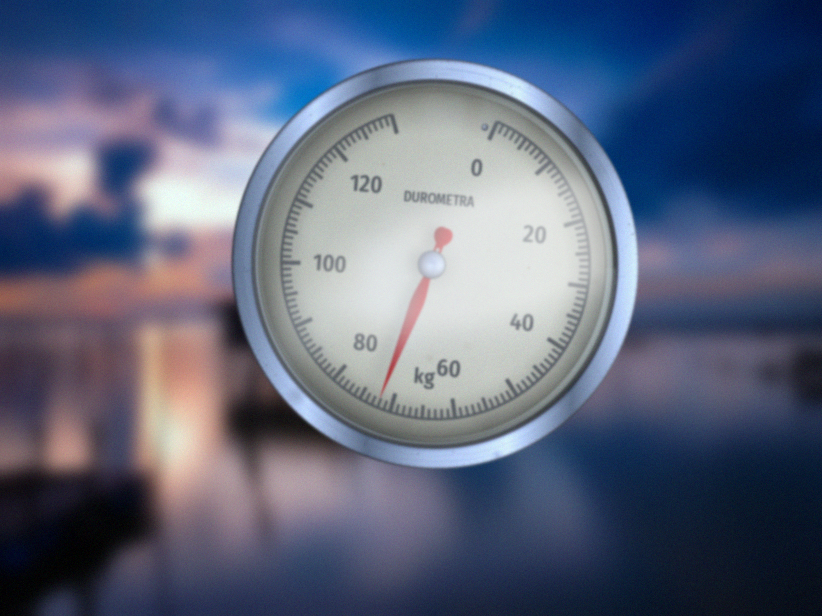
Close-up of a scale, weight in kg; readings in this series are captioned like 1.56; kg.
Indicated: 72; kg
